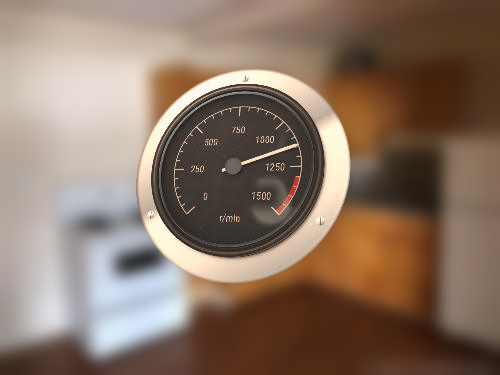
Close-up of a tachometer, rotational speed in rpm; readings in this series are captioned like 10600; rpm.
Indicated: 1150; rpm
